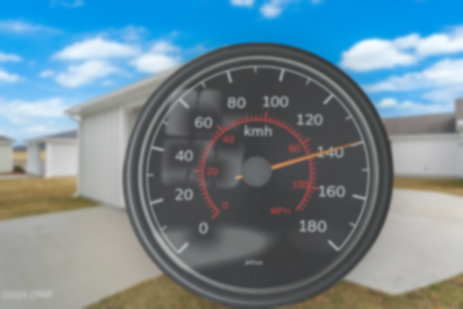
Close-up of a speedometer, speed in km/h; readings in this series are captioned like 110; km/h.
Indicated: 140; km/h
